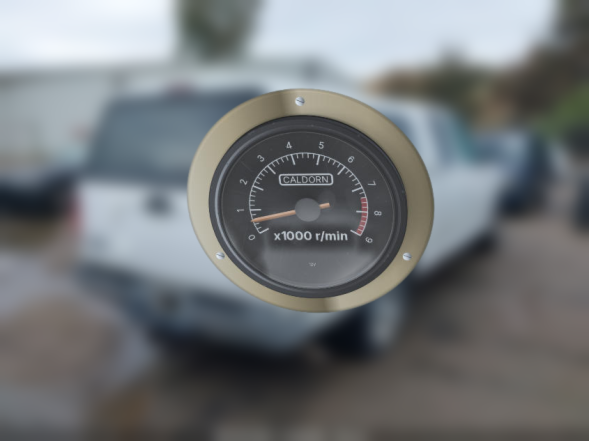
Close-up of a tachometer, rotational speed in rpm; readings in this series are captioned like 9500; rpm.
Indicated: 600; rpm
